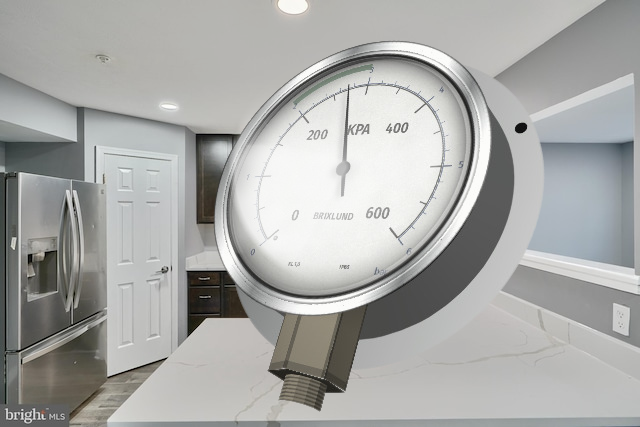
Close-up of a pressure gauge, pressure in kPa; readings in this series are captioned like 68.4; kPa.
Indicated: 275; kPa
